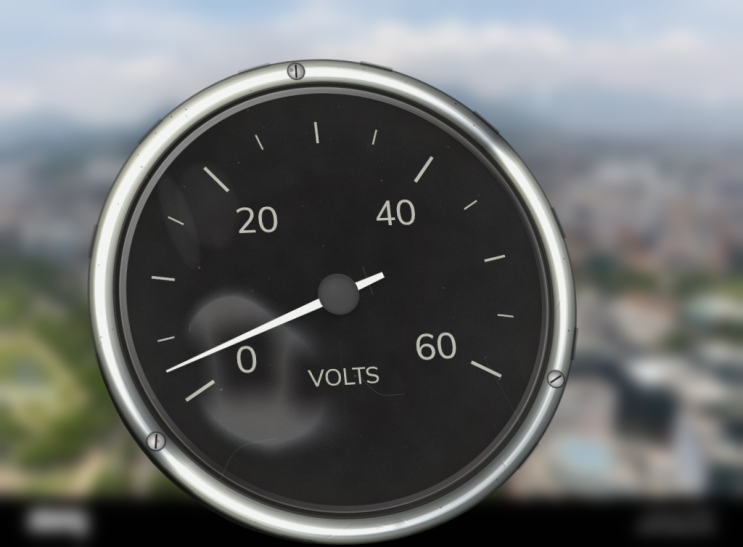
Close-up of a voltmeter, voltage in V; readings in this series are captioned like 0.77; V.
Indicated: 2.5; V
